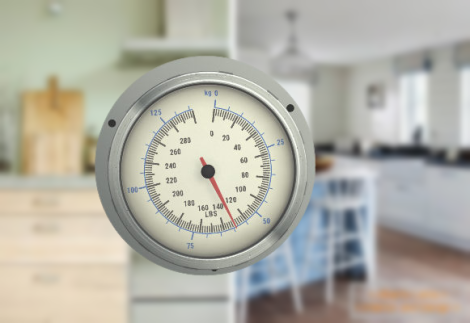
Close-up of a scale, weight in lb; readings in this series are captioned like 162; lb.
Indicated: 130; lb
